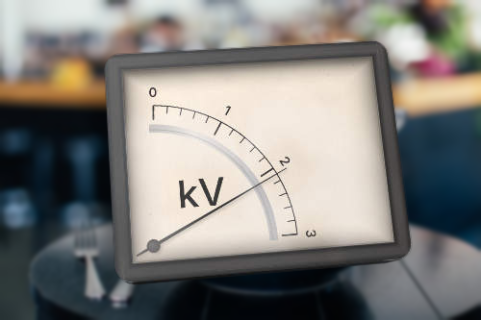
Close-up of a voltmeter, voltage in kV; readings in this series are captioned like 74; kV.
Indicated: 2.1; kV
